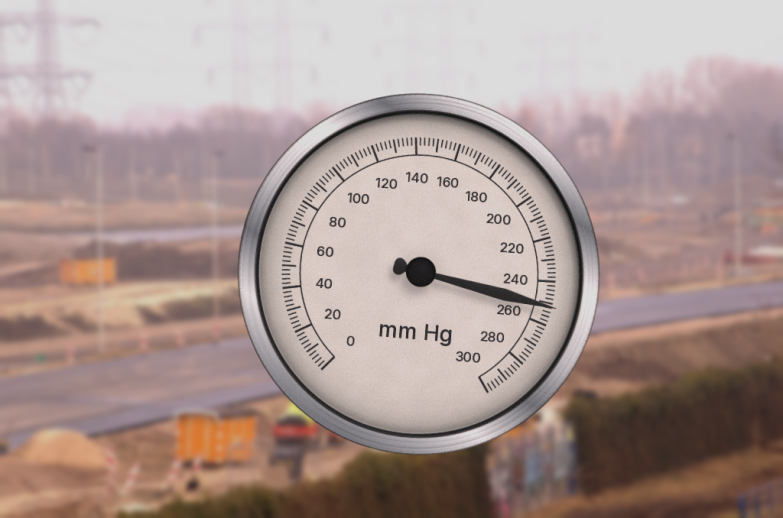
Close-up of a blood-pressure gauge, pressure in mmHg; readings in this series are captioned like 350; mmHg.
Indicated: 252; mmHg
